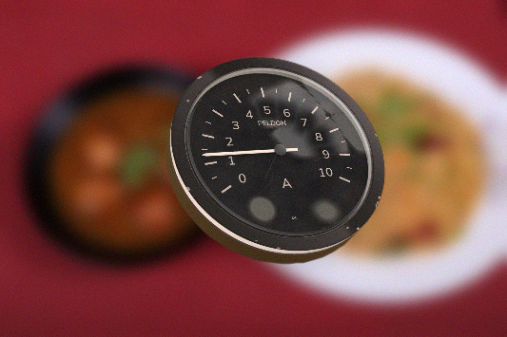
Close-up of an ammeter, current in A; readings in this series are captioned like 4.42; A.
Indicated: 1.25; A
